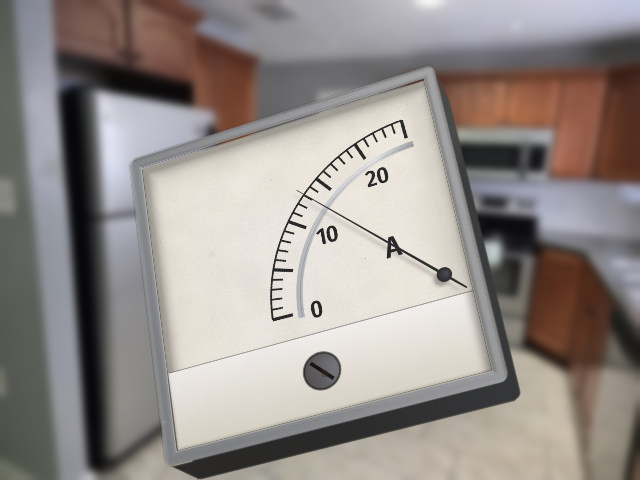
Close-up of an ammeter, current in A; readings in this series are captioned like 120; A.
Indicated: 13; A
